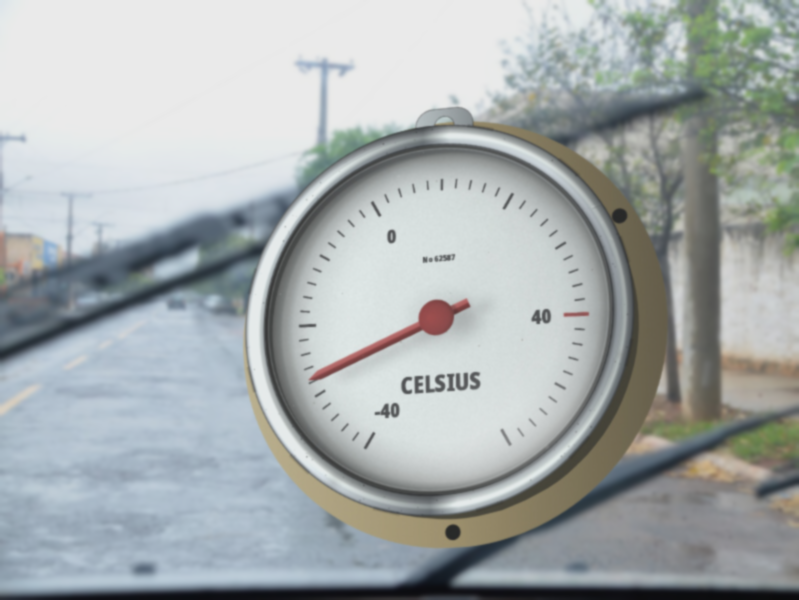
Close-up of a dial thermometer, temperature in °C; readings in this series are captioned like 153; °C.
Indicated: -28; °C
